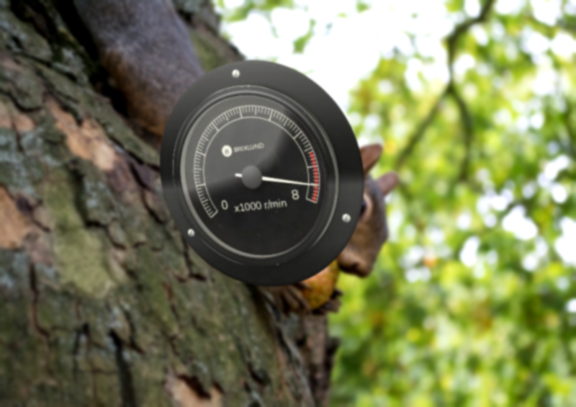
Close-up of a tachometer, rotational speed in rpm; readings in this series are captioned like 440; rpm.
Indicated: 7500; rpm
